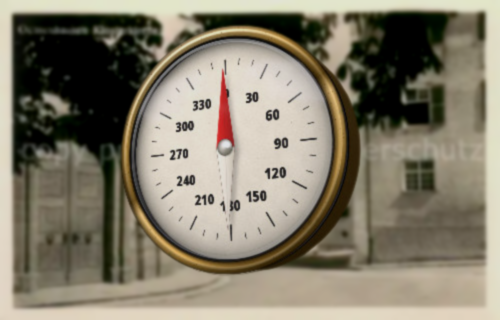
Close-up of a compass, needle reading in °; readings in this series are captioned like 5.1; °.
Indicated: 0; °
